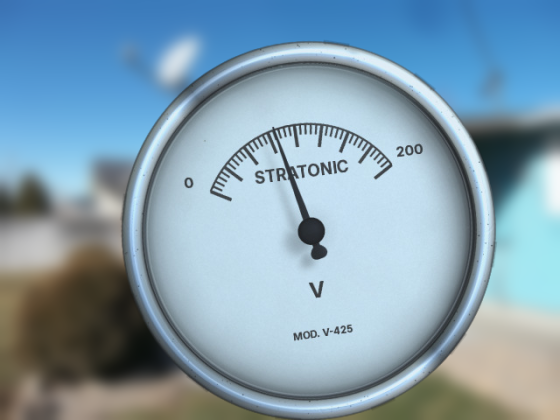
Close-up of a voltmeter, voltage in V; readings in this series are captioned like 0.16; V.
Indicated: 80; V
